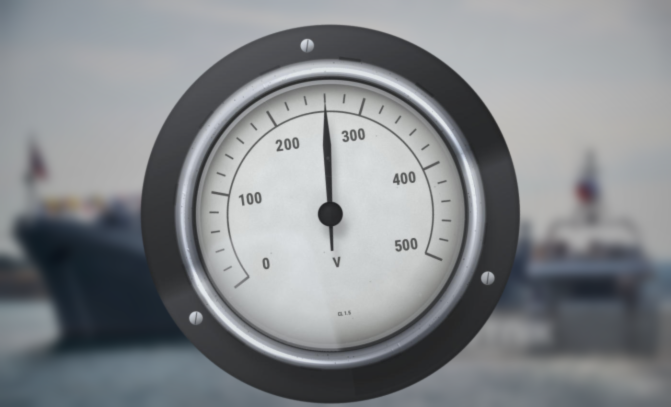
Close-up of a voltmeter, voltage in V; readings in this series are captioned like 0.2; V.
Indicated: 260; V
